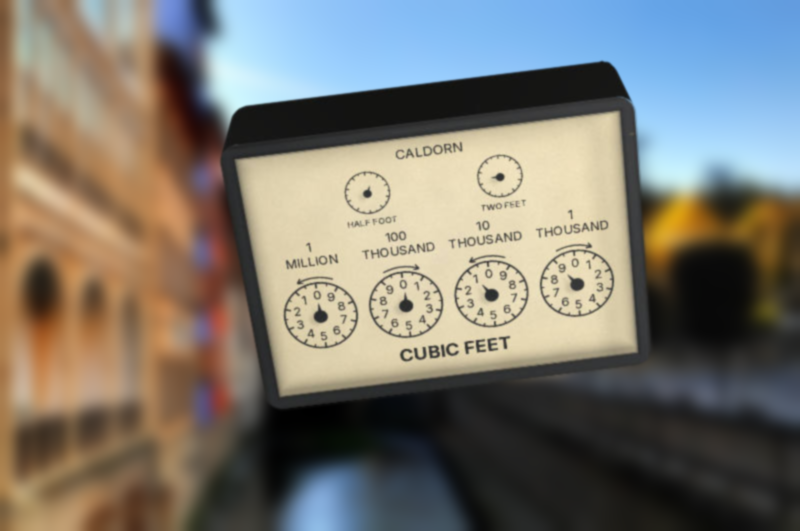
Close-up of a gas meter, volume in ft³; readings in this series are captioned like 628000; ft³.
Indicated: 900; ft³
